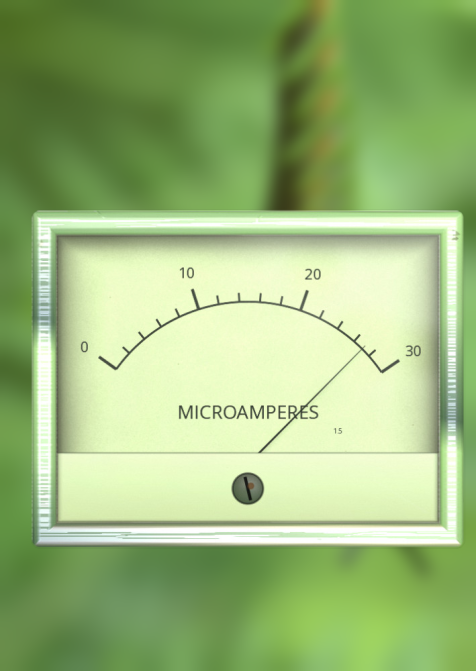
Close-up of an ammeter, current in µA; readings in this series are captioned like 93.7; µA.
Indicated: 27; µA
